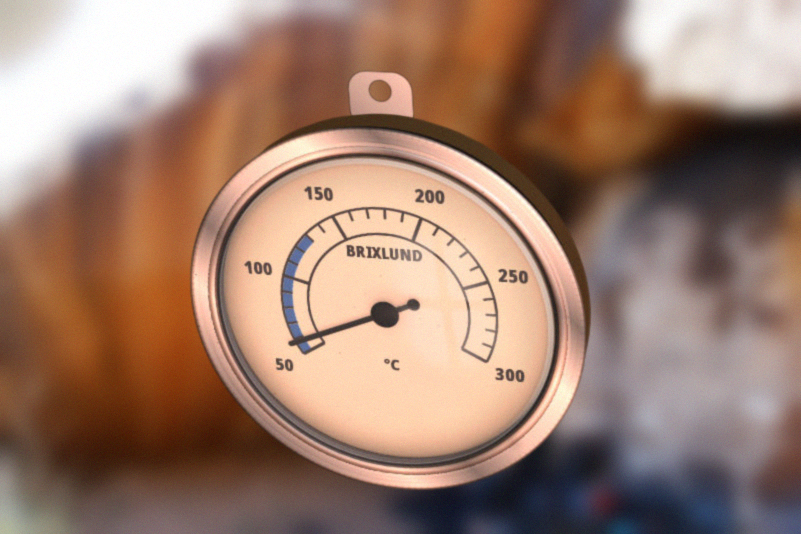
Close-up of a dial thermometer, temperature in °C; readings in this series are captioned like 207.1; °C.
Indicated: 60; °C
